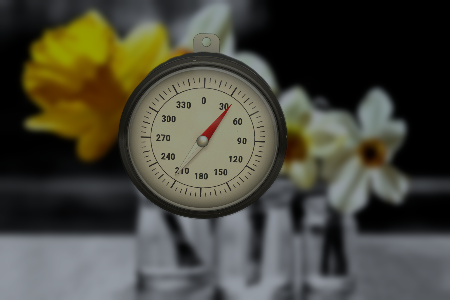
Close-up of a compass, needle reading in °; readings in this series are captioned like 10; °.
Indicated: 35; °
